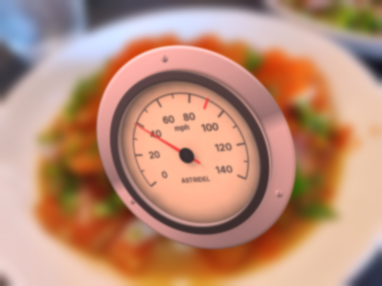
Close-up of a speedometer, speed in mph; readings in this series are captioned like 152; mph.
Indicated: 40; mph
